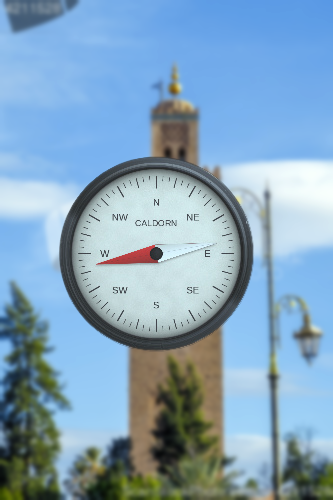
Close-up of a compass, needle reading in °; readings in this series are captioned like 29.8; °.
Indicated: 260; °
